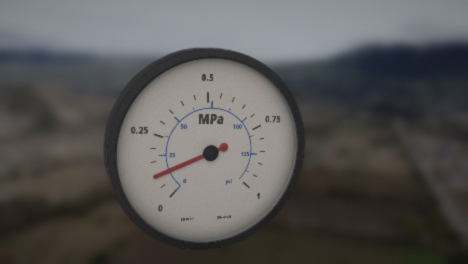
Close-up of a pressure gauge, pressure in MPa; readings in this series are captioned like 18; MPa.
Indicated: 0.1; MPa
